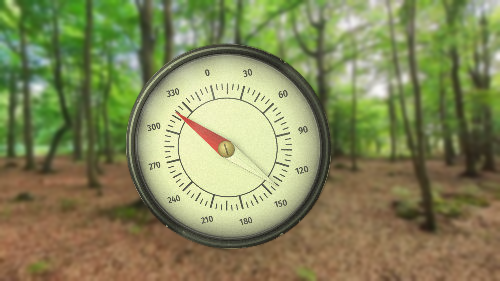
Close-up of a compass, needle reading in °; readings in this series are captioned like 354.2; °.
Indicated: 320; °
